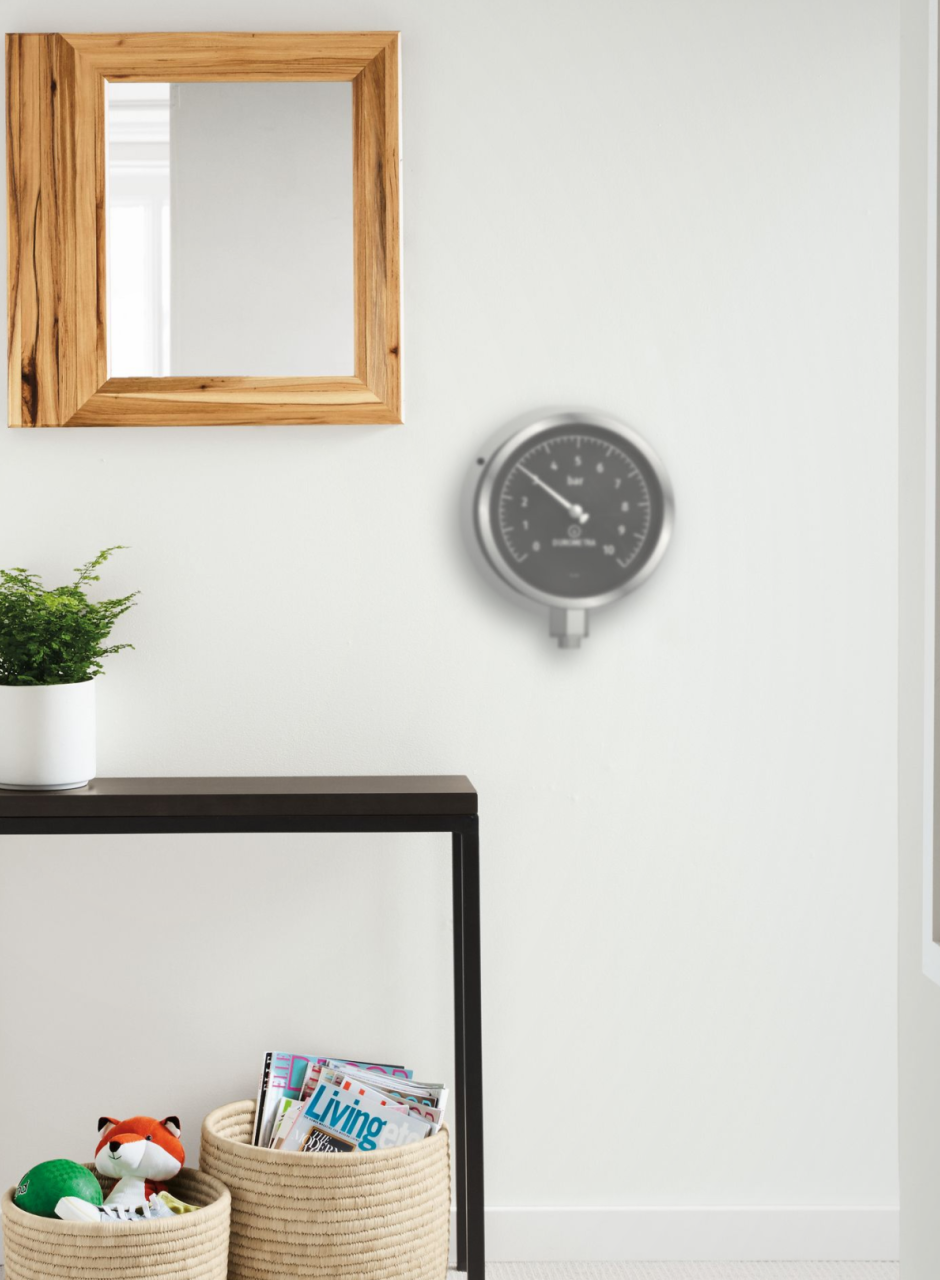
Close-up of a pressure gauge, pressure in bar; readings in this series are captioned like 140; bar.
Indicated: 3; bar
